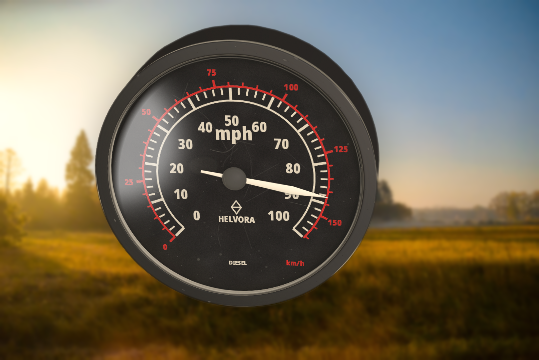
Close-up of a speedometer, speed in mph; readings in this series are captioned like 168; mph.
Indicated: 88; mph
